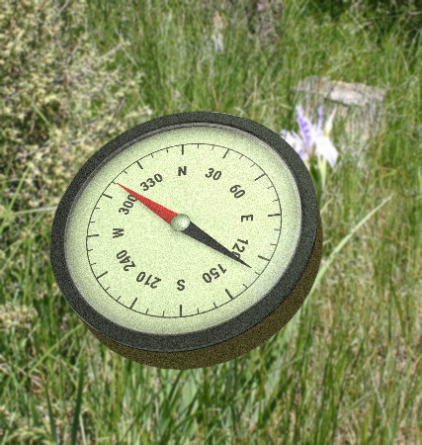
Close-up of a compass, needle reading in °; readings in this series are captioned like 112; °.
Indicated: 310; °
